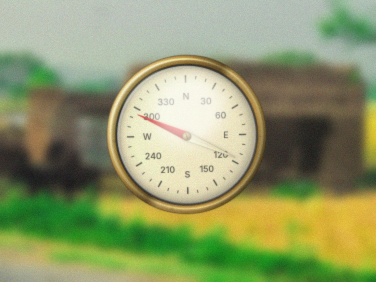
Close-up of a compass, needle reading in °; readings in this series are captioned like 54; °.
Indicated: 295; °
